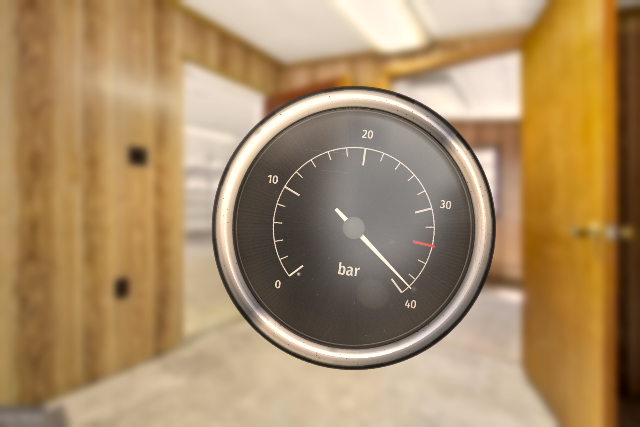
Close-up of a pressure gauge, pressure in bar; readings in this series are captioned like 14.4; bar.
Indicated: 39; bar
